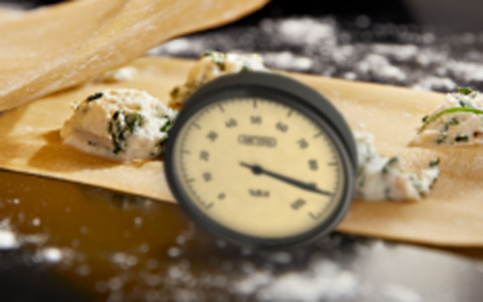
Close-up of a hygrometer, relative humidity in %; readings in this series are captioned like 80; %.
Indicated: 90; %
